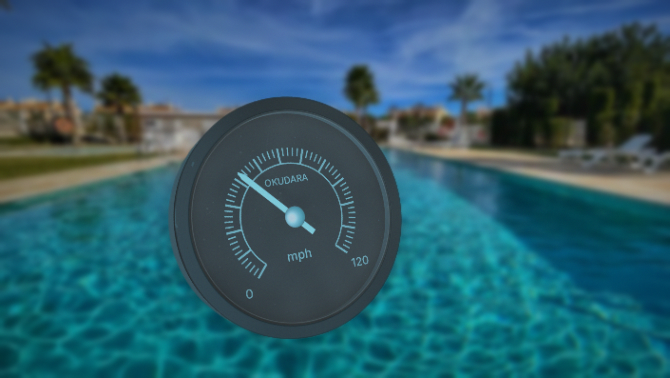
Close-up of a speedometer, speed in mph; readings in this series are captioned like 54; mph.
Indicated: 42; mph
